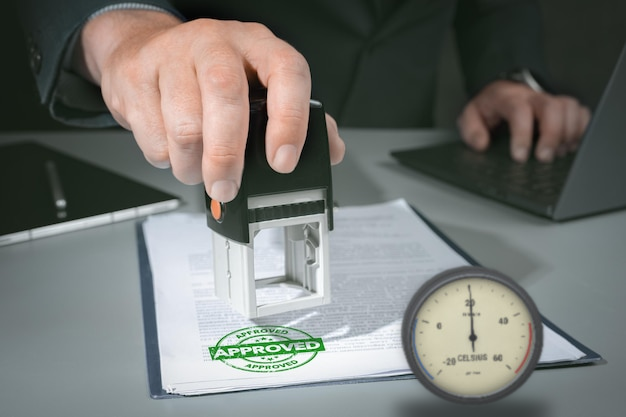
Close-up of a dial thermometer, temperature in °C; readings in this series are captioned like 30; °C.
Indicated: 20; °C
